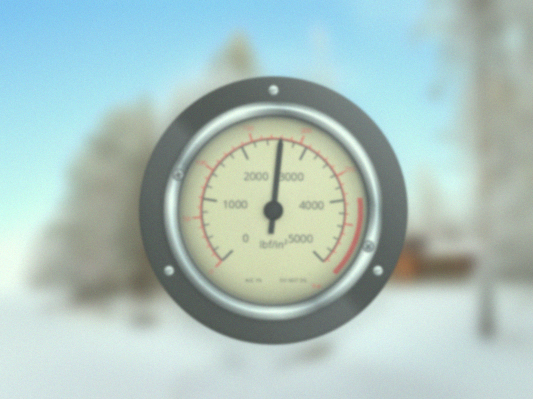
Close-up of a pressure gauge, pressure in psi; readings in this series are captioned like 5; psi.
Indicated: 2600; psi
